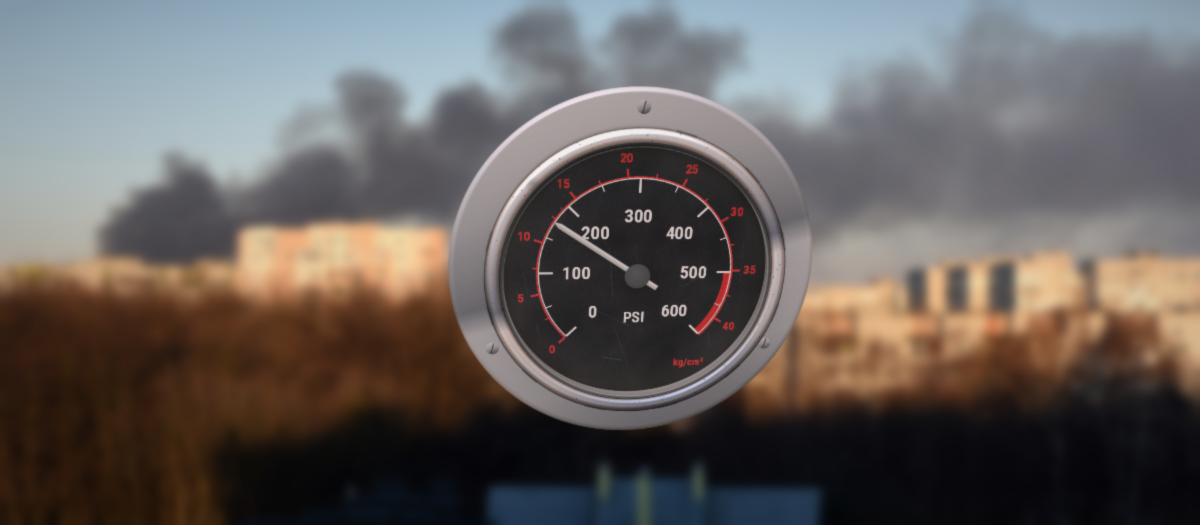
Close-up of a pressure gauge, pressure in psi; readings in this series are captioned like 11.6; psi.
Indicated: 175; psi
